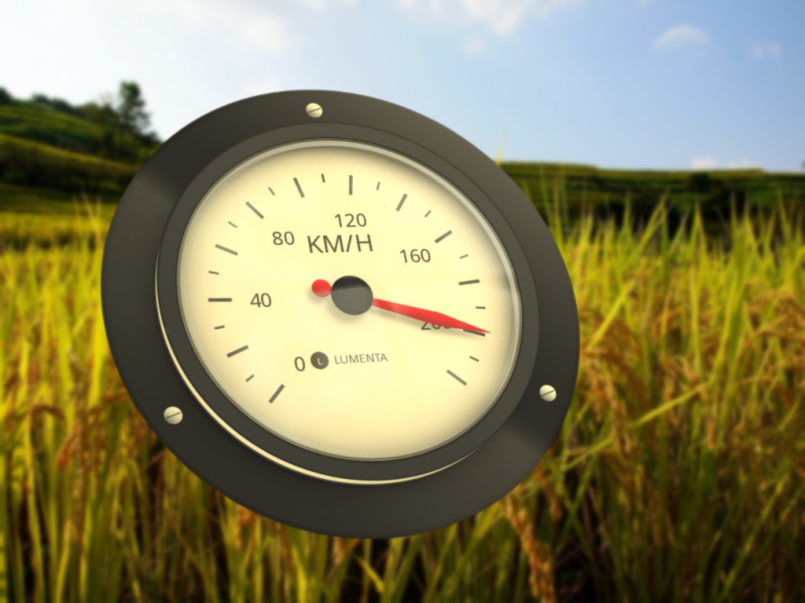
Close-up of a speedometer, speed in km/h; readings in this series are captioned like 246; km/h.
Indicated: 200; km/h
